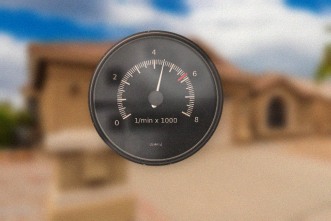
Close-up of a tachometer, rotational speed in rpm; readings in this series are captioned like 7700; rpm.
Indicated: 4500; rpm
